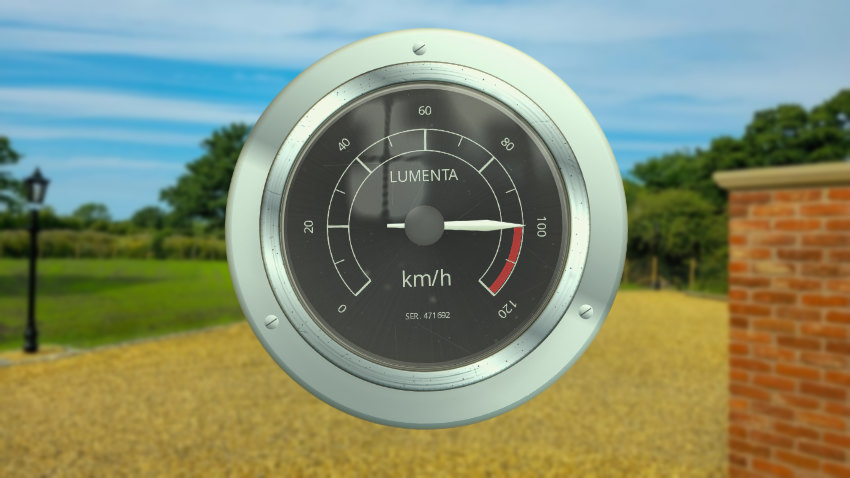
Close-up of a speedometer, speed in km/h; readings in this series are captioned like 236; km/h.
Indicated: 100; km/h
